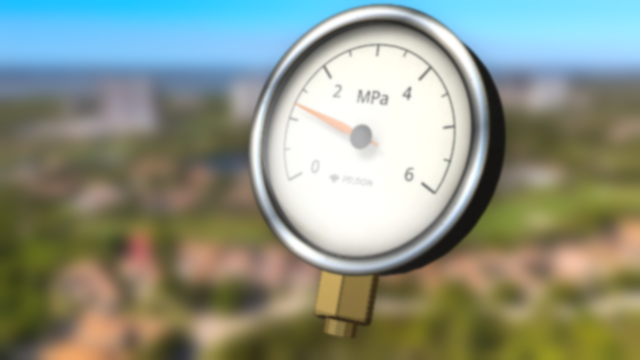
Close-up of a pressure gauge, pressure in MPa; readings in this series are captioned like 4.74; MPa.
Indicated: 1.25; MPa
